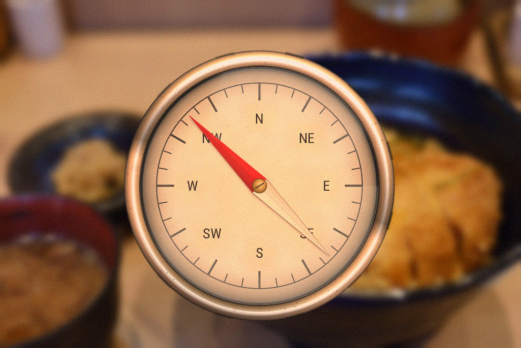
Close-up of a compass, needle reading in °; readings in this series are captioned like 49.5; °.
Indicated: 315; °
